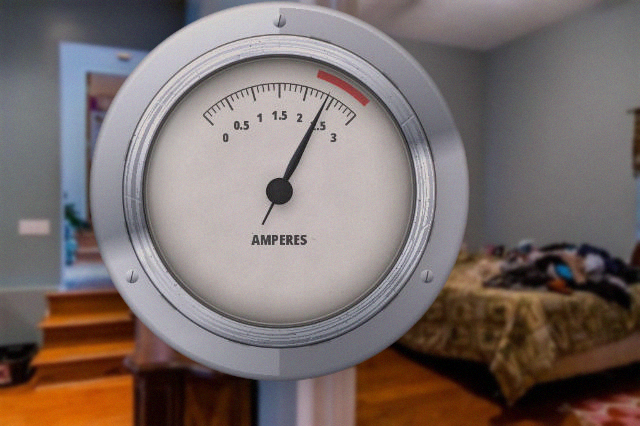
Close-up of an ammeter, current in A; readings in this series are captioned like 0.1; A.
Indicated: 2.4; A
